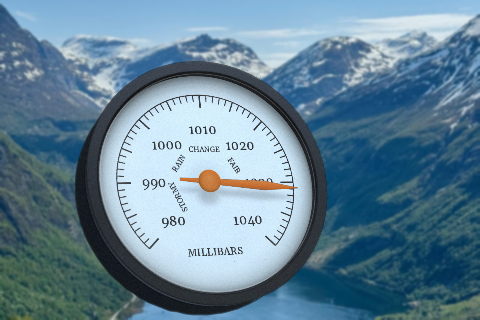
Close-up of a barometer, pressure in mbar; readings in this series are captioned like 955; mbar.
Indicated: 1031; mbar
